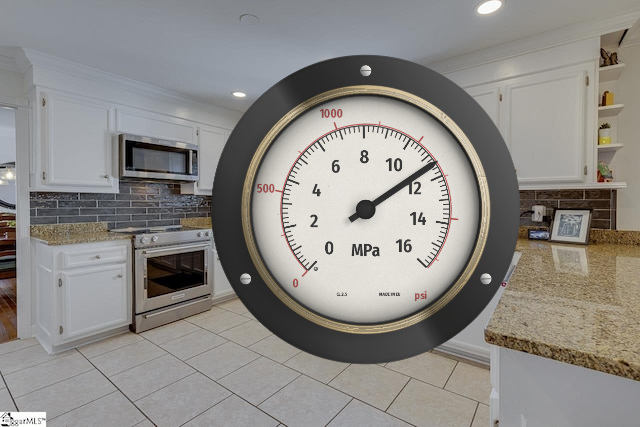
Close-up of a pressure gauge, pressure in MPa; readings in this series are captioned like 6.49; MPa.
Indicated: 11.4; MPa
